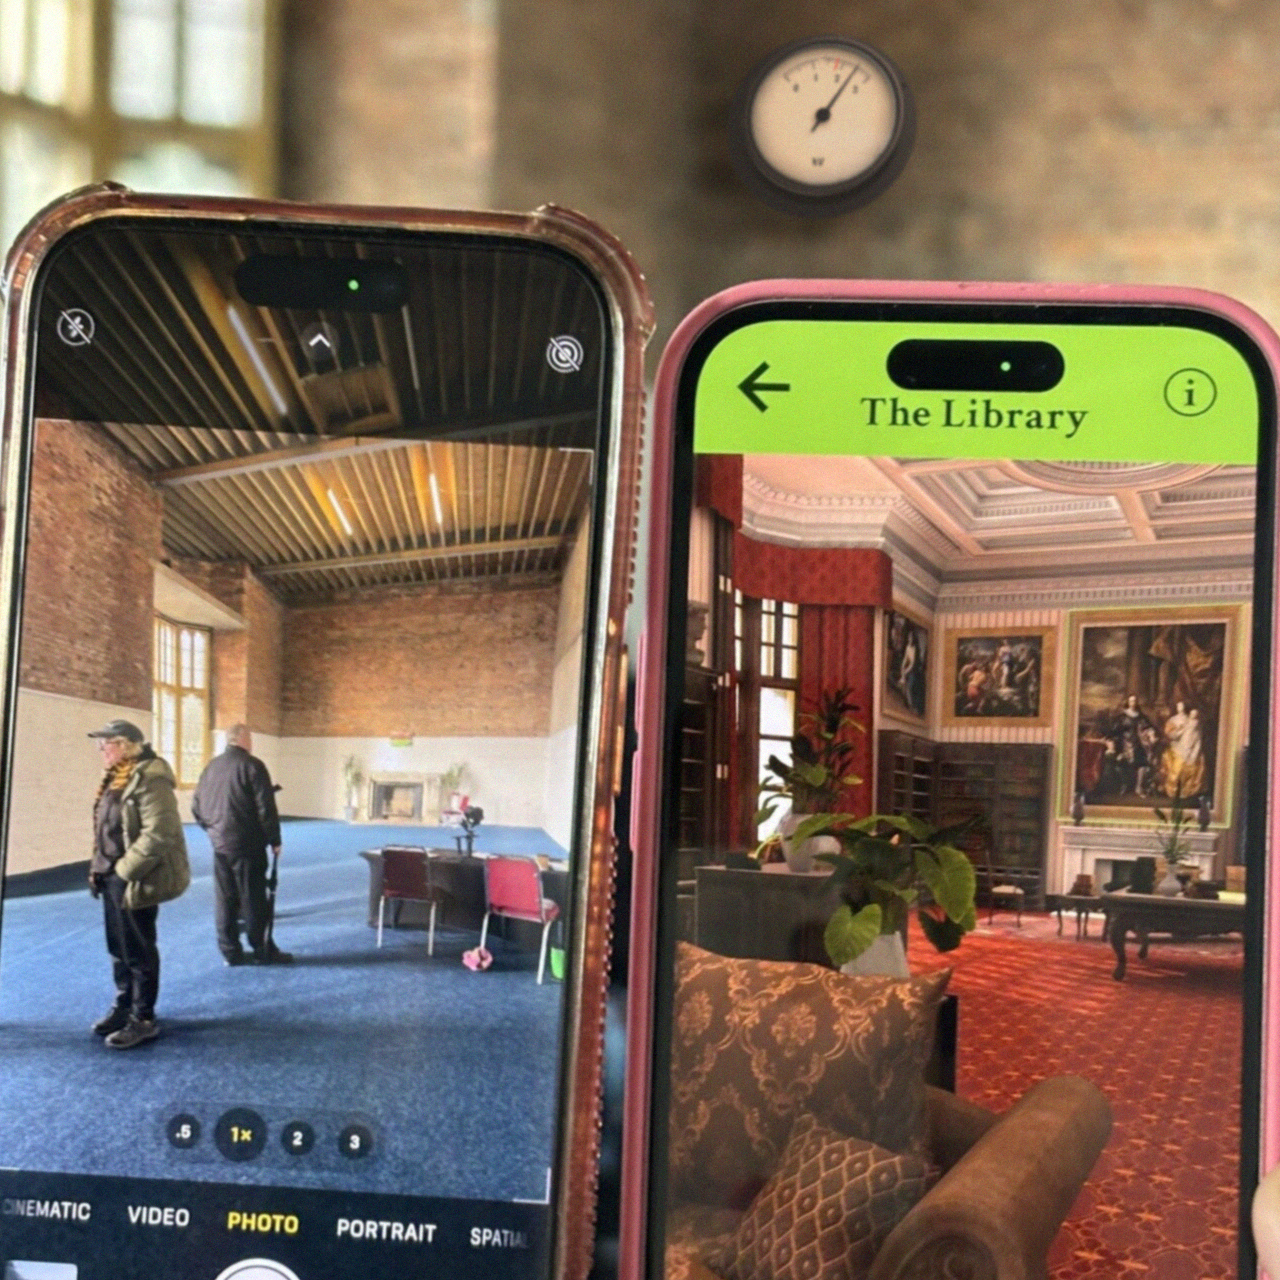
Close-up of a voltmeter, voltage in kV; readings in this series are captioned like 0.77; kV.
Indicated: 2.5; kV
